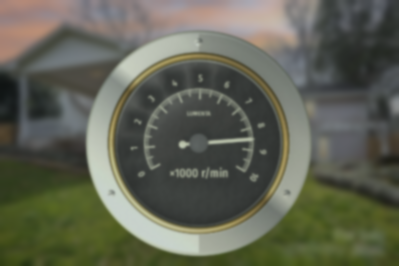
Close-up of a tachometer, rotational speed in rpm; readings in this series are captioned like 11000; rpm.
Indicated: 8500; rpm
